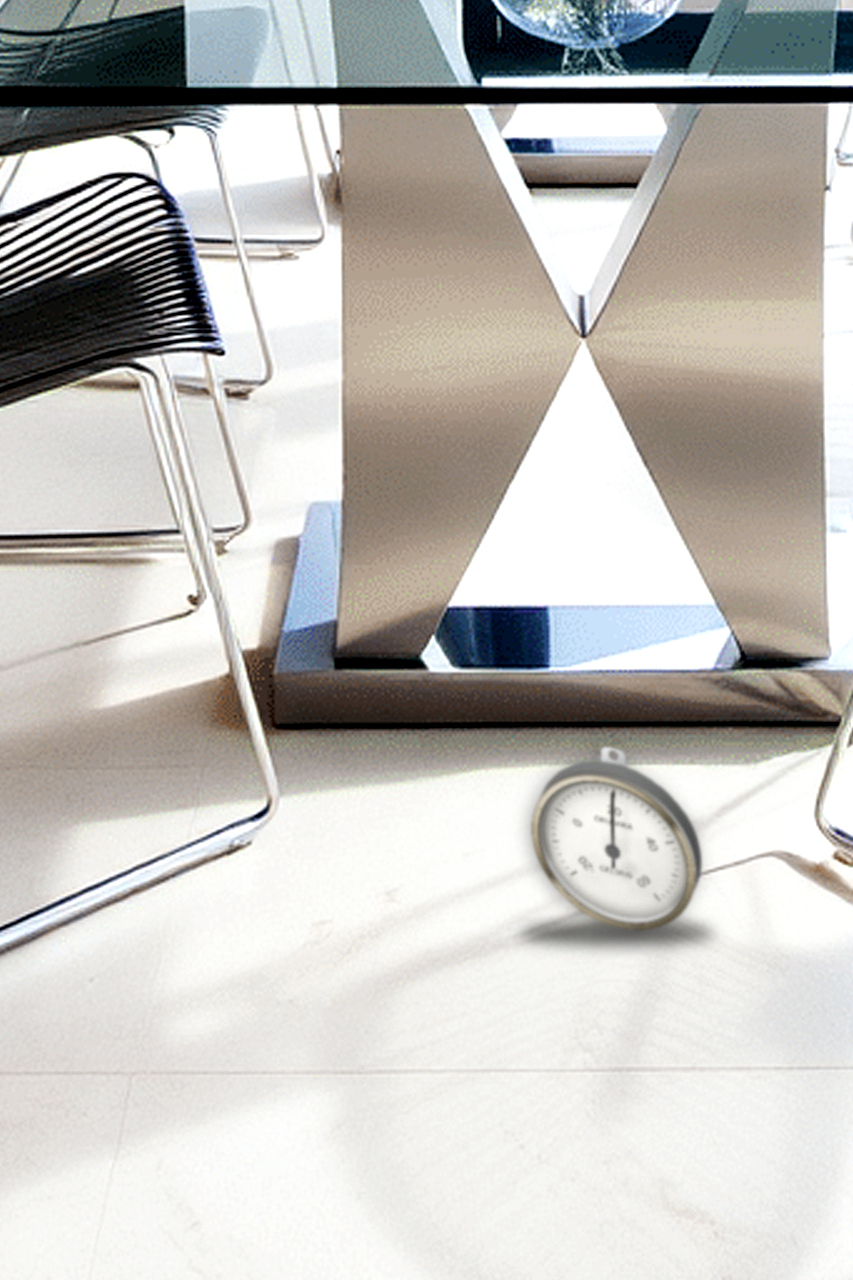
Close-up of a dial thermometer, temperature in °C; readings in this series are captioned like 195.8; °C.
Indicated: 20; °C
